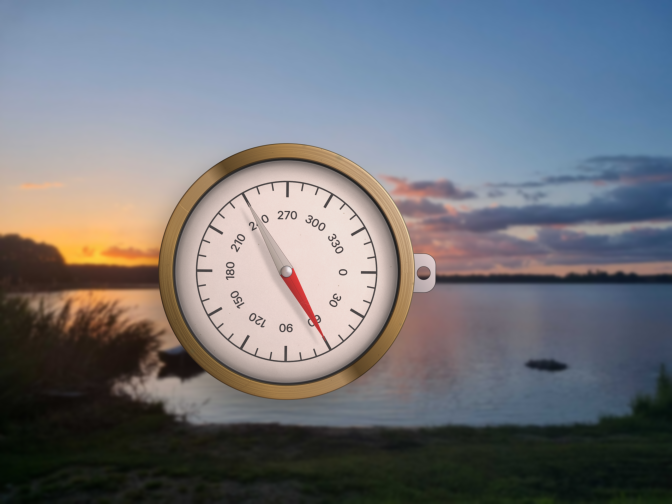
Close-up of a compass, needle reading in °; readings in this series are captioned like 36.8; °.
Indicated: 60; °
